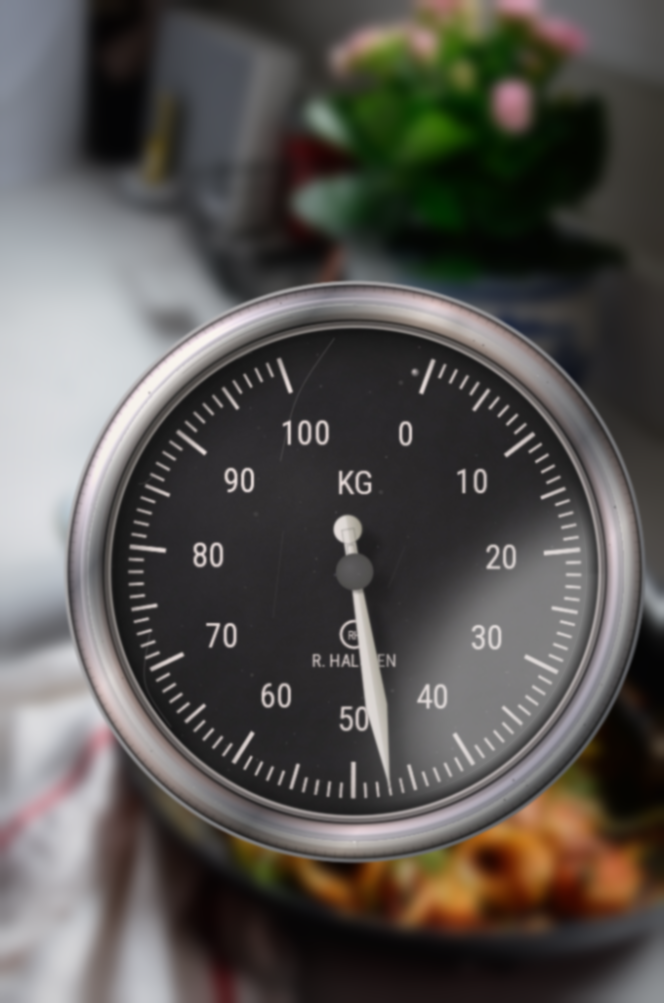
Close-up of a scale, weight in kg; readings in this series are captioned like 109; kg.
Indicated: 47; kg
